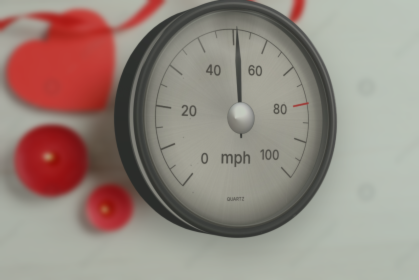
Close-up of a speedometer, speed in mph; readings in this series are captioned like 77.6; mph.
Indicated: 50; mph
